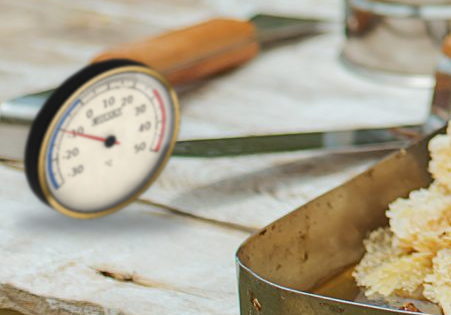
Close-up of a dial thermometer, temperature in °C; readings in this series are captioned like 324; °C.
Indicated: -10; °C
